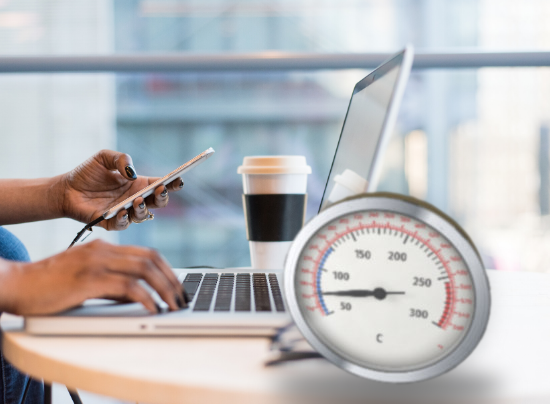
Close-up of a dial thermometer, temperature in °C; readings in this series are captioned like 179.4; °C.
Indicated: 75; °C
